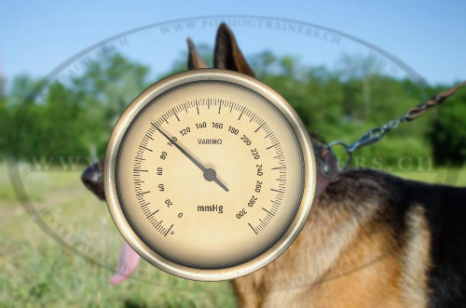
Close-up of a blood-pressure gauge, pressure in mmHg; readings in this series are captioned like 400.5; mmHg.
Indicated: 100; mmHg
